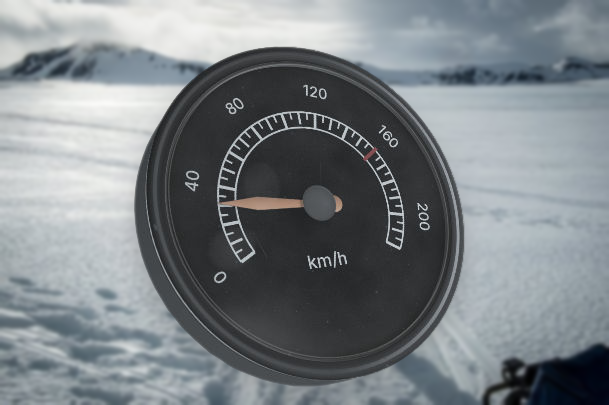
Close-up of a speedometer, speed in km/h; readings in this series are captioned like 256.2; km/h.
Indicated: 30; km/h
